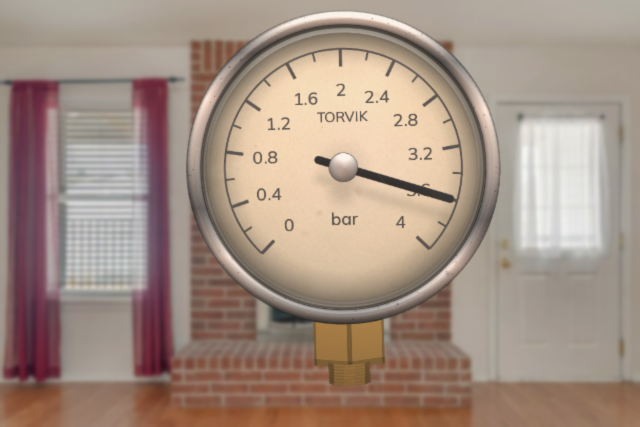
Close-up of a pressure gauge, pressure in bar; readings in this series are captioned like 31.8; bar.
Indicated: 3.6; bar
